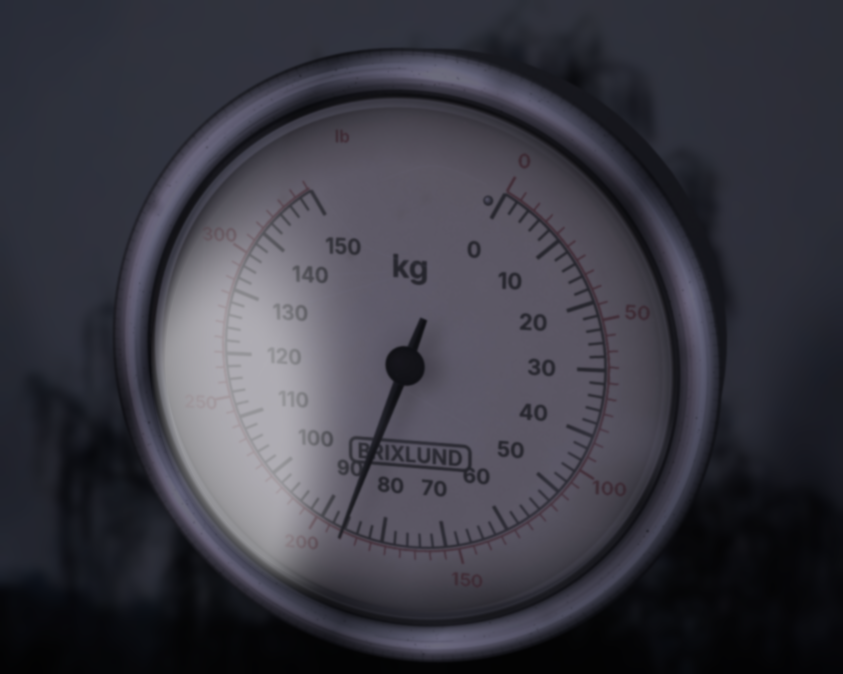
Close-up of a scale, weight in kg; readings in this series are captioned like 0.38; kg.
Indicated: 86; kg
